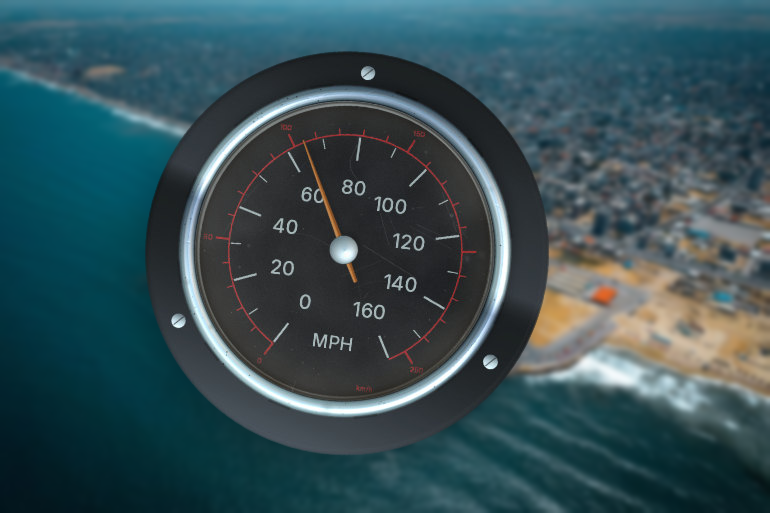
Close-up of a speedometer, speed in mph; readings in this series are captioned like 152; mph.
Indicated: 65; mph
